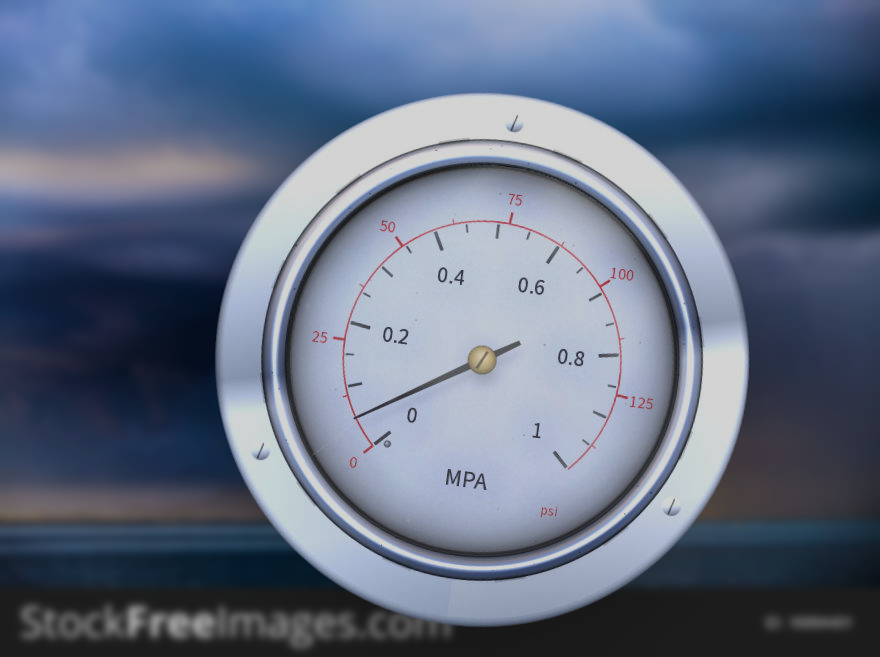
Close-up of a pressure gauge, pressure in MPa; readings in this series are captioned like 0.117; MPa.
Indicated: 0.05; MPa
